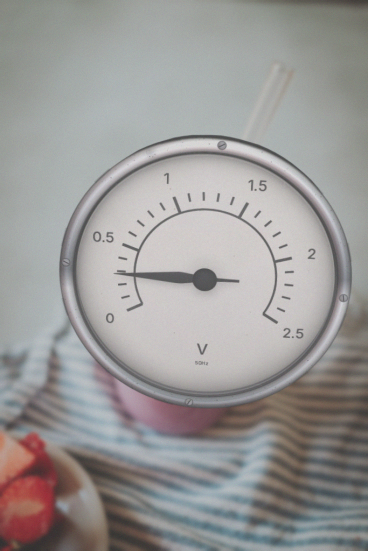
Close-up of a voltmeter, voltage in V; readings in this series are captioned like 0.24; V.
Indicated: 0.3; V
